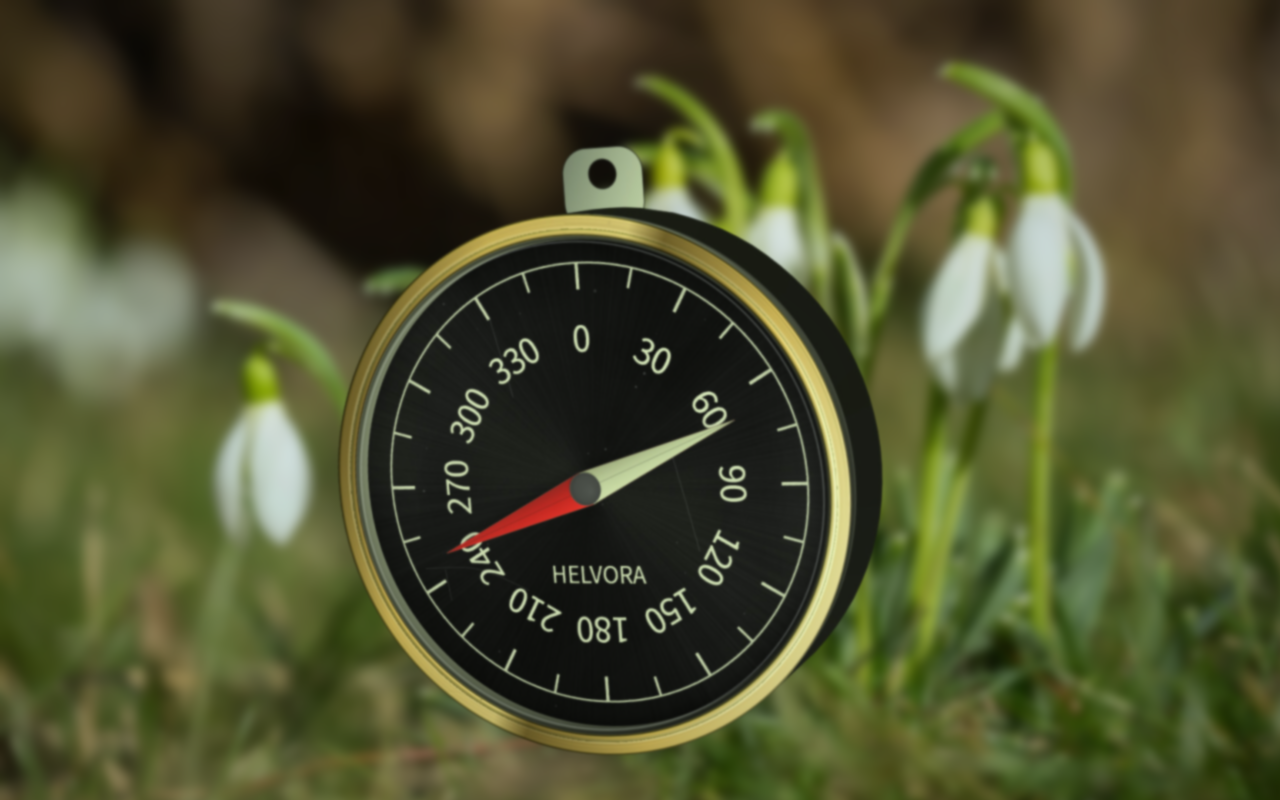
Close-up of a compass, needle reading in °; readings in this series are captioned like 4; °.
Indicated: 247.5; °
